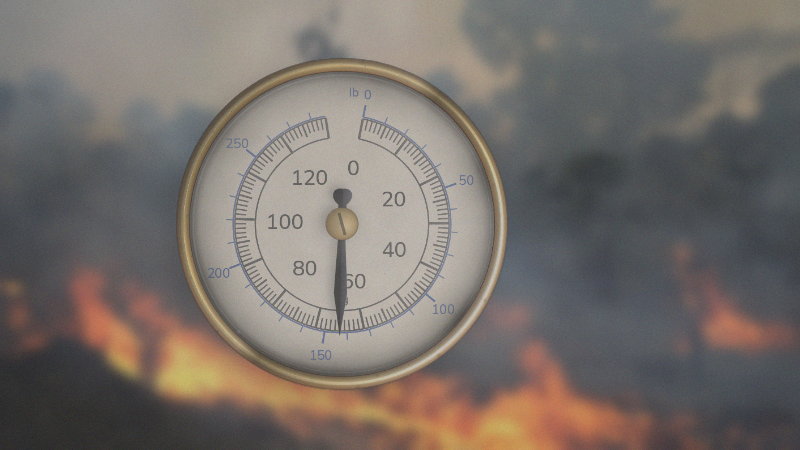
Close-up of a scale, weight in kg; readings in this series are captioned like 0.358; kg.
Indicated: 65; kg
